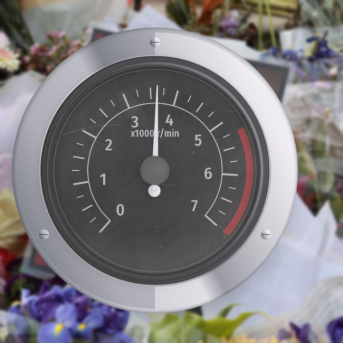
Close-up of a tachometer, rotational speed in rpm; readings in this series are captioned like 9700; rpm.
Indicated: 3625; rpm
